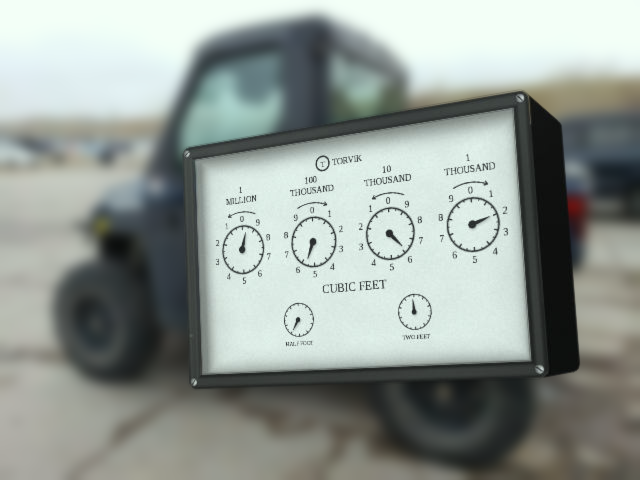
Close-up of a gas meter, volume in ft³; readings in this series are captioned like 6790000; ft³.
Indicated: 956200; ft³
